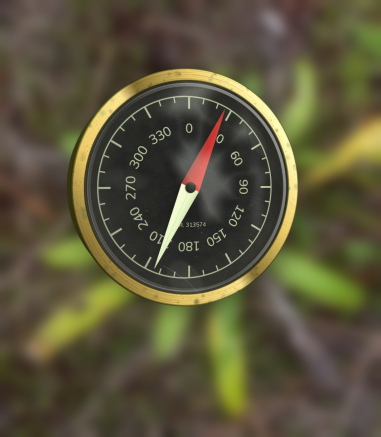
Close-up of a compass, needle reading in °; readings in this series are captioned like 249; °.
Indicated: 25; °
